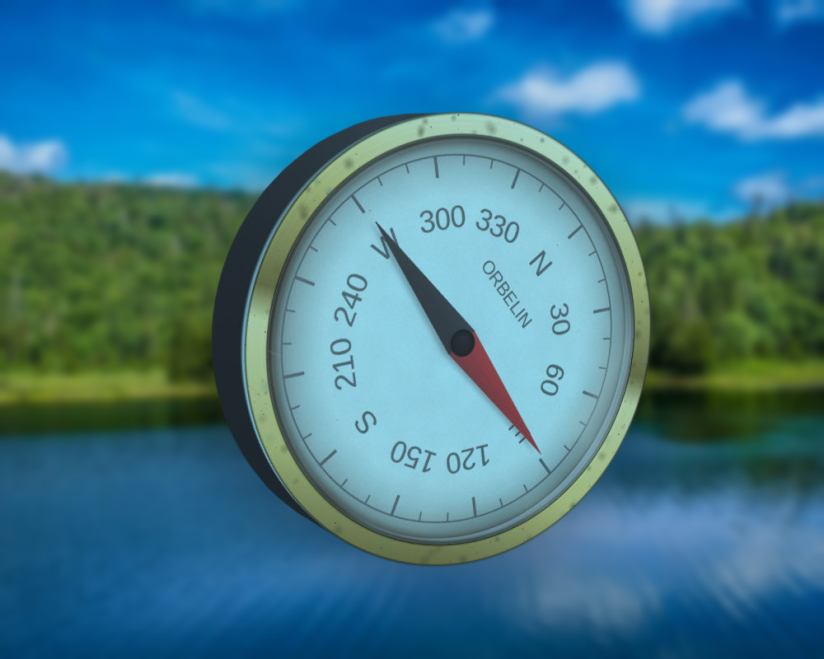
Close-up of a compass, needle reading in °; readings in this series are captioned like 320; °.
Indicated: 90; °
